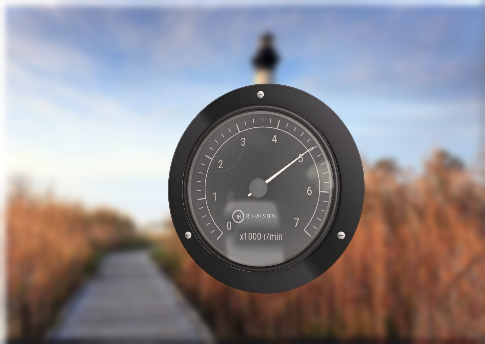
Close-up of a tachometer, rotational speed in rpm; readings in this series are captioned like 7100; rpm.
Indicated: 5000; rpm
